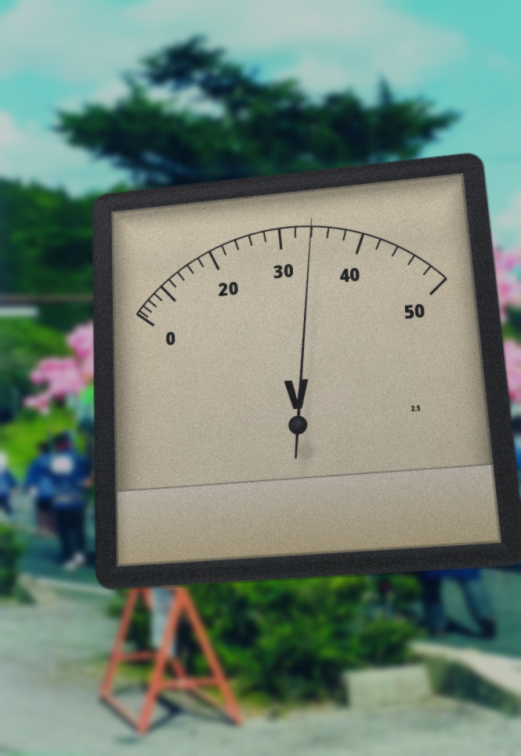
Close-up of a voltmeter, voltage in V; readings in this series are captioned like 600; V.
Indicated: 34; V
